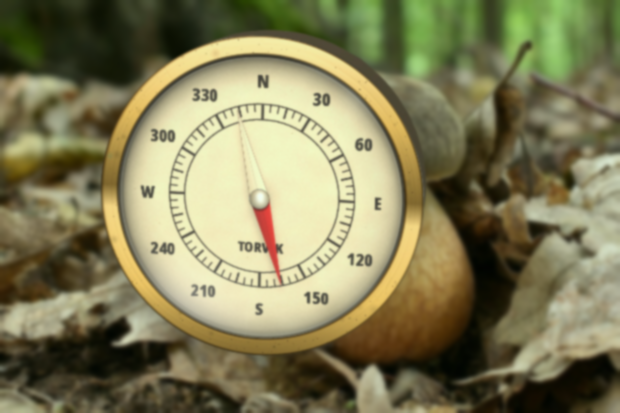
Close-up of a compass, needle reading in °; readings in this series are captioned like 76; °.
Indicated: 165; °
